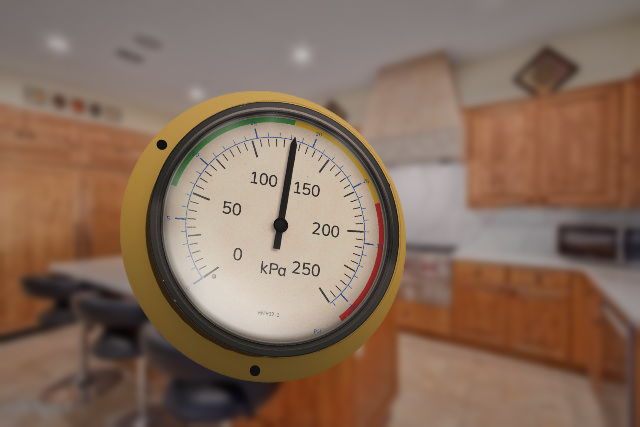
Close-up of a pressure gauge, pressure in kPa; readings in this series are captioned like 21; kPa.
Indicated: 125; kPa
